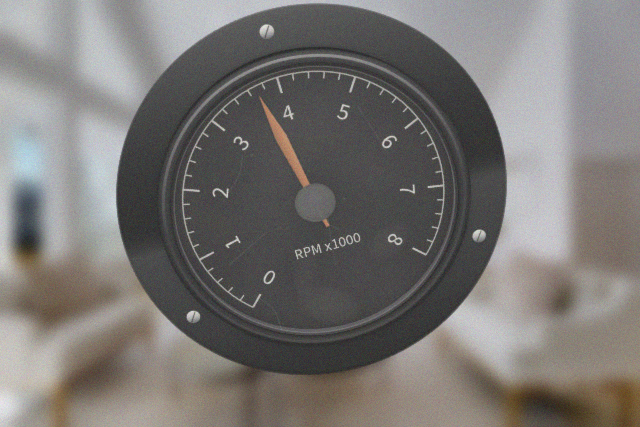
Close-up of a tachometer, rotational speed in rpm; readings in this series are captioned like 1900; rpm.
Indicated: 3700; rpm
